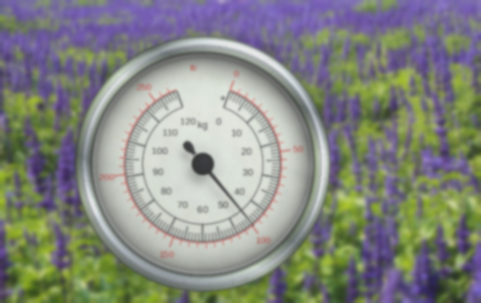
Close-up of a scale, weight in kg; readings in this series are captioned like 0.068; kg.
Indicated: 45; kg
